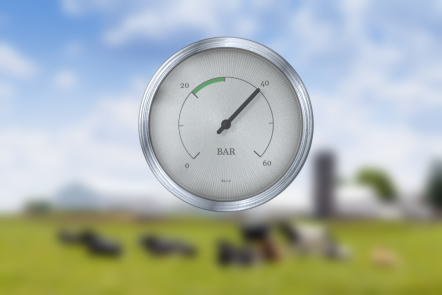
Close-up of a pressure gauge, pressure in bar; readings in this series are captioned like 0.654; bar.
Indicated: 40; bar
